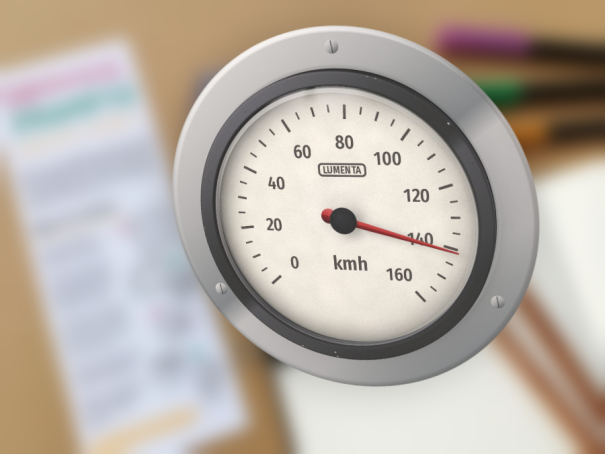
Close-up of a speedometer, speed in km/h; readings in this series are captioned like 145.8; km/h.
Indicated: 140; km/h
